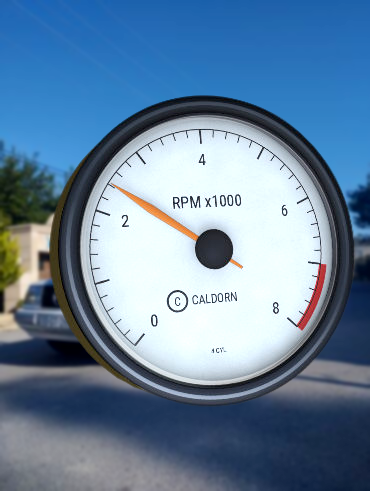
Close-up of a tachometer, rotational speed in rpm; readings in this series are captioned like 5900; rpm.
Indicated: 2400; rpm
